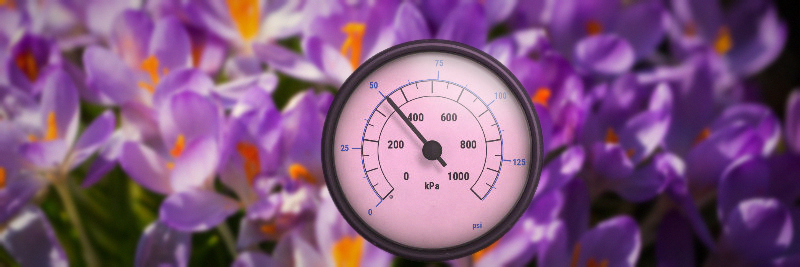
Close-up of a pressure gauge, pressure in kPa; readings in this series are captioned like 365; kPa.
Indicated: 350; kPa
